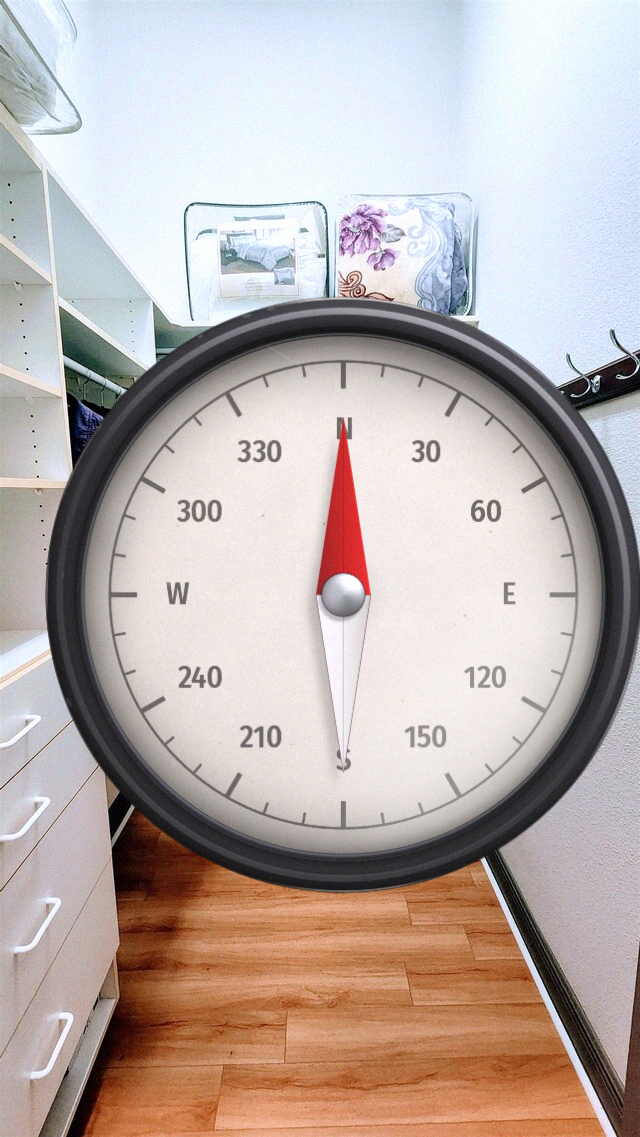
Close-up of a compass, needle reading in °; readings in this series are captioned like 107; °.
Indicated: 0; °
